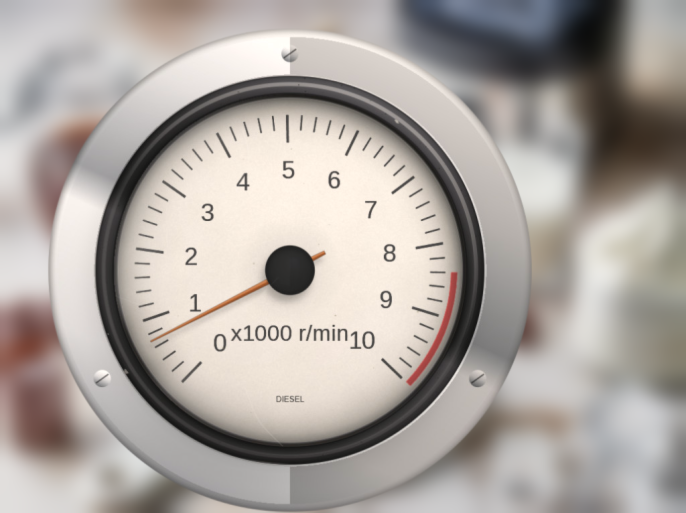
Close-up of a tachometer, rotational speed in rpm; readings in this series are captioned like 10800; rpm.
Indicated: 700; rpm
